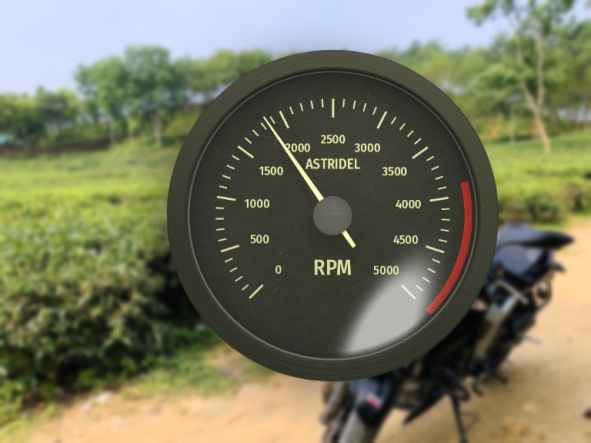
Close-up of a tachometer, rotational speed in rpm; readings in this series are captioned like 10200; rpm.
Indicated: 1850; rpm
